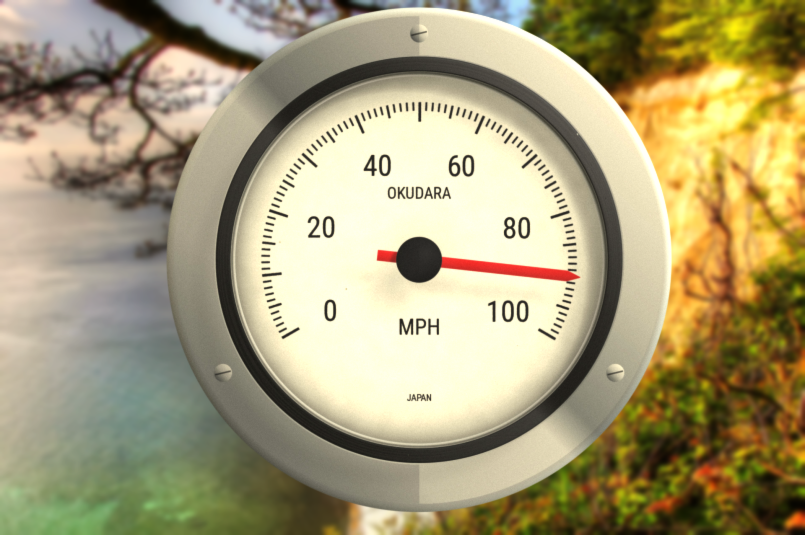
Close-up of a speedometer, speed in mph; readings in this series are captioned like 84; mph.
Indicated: 90; mph
